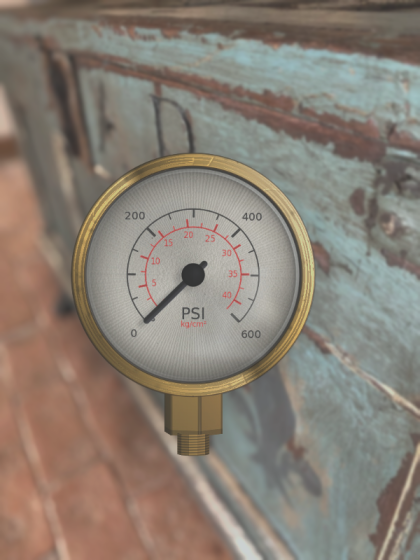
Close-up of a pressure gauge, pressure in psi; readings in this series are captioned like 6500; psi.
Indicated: 0; psi
